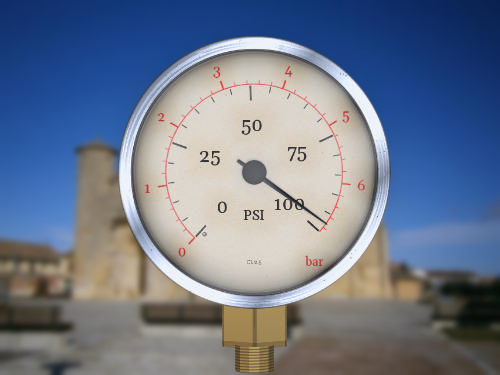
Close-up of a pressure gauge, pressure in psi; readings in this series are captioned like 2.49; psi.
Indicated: 97.5; psi
